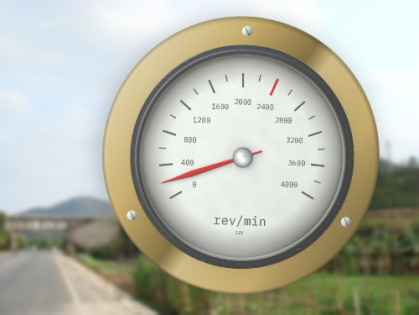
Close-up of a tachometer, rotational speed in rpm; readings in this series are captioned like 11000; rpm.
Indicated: 200; rpm
